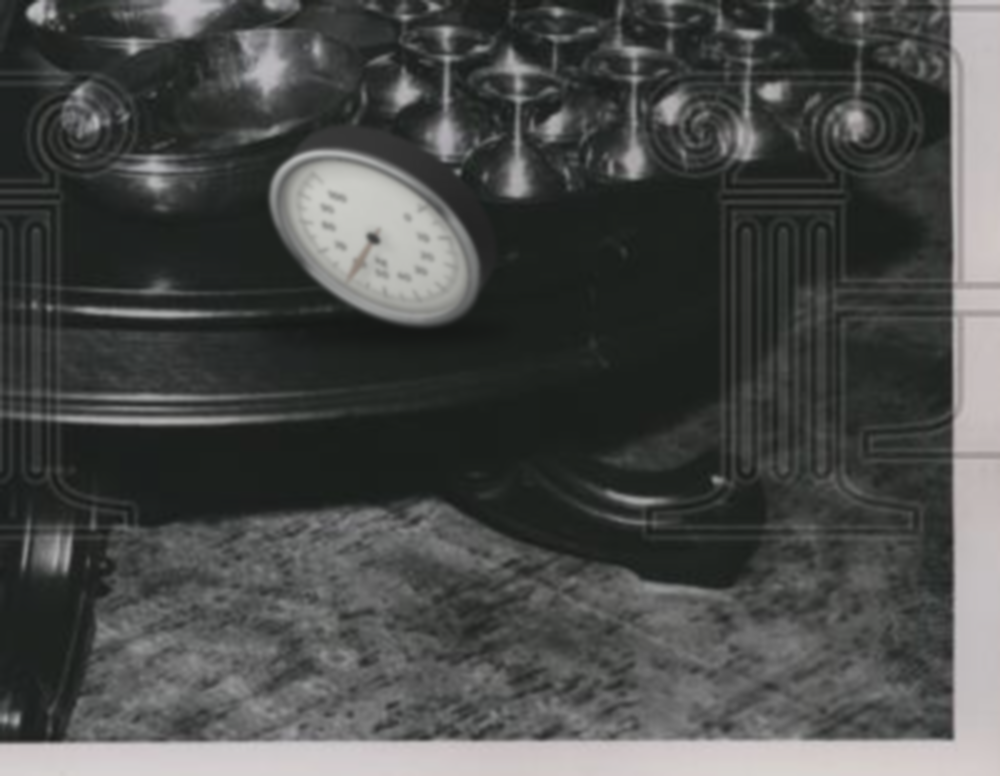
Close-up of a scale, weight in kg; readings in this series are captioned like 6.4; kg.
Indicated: 60; kg
